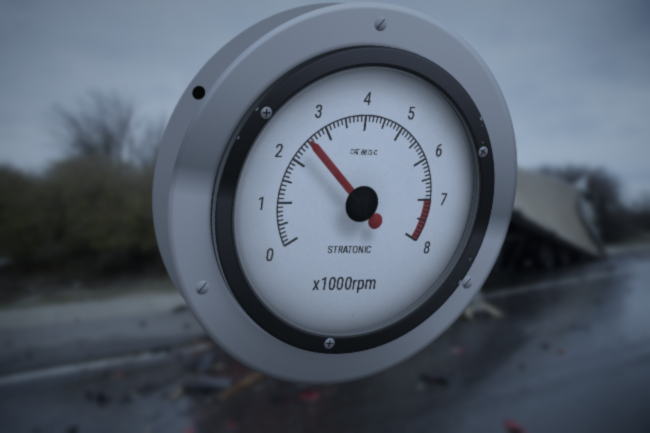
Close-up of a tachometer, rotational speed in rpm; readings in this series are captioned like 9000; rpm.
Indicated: 2500; rpm
